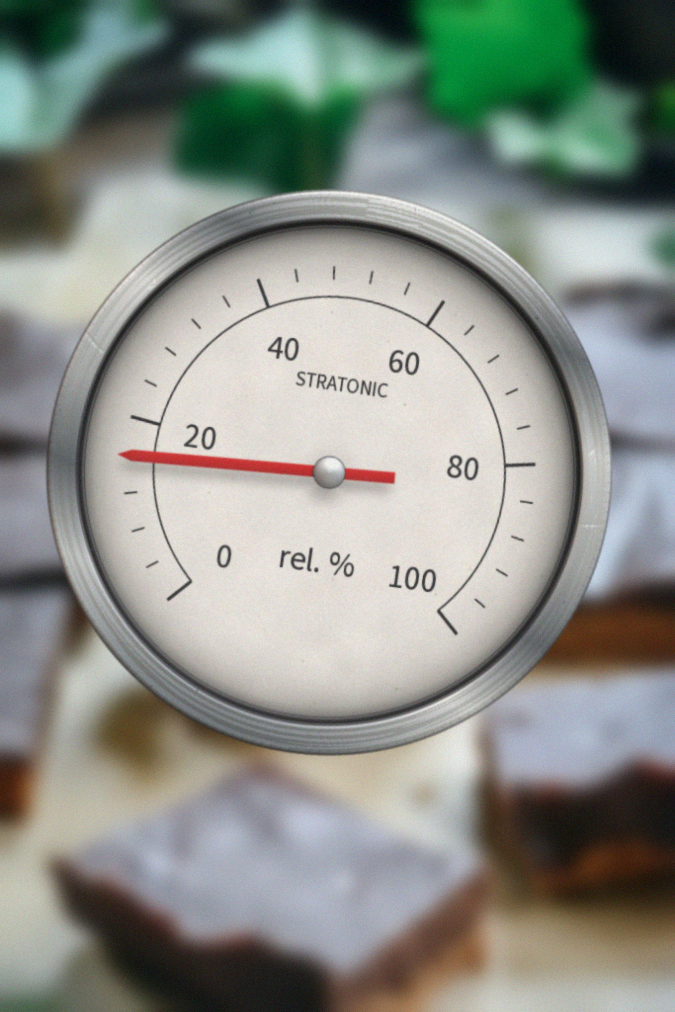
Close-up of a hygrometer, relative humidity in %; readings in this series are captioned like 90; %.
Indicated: 16; %
